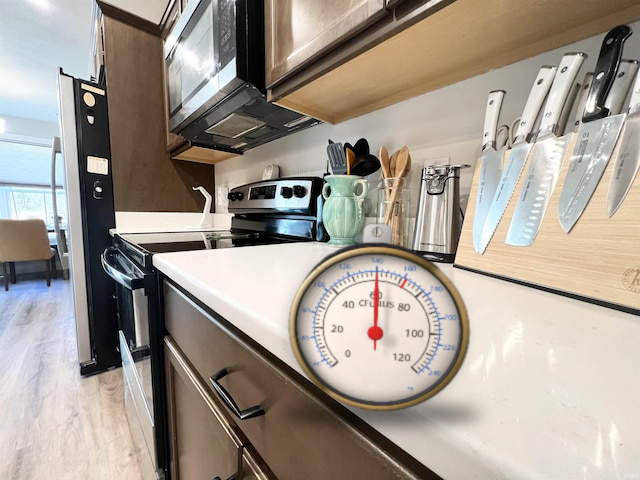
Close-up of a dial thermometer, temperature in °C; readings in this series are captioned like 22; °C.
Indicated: 60; °C
